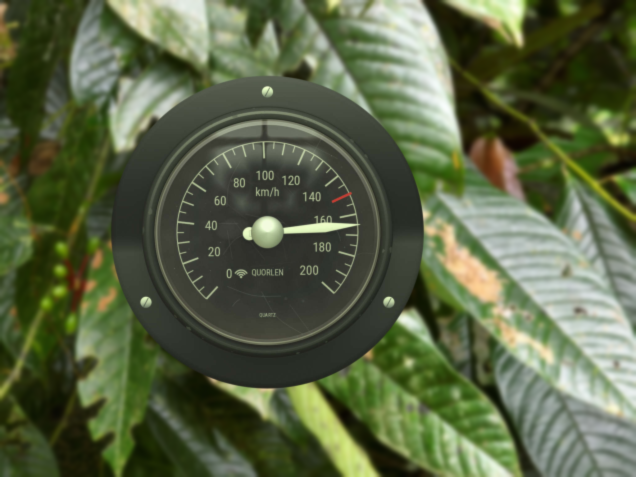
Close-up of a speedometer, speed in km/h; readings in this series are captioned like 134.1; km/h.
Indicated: 165; km/h
